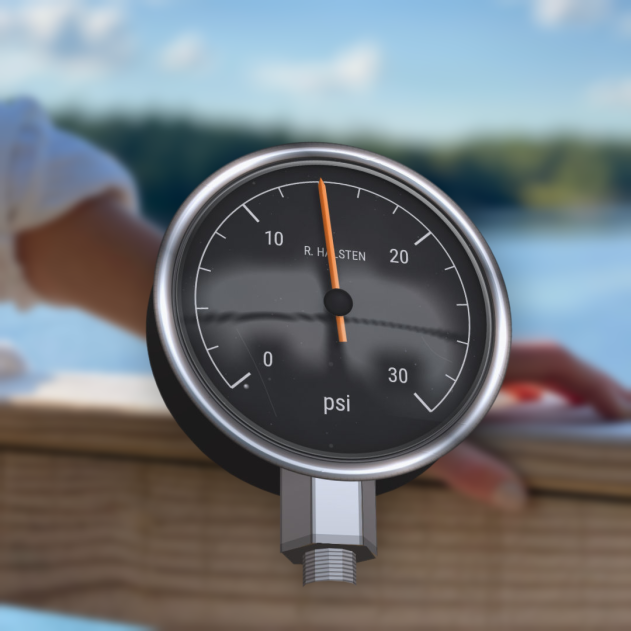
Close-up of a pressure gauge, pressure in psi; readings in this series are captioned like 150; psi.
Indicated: 14; psi
